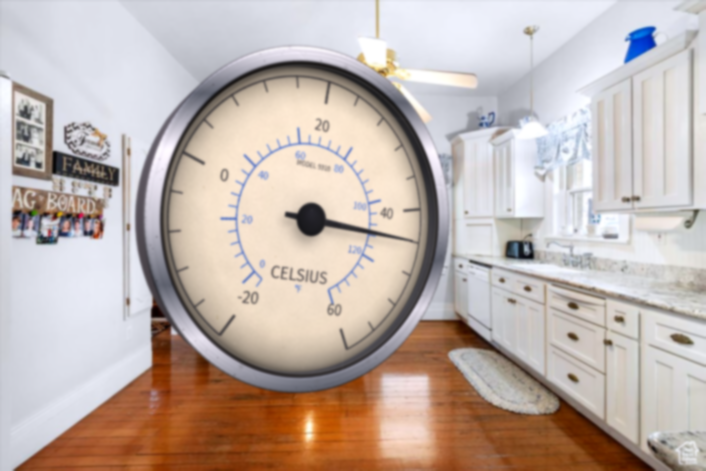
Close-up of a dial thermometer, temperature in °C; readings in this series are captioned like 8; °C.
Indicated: 44; °C
